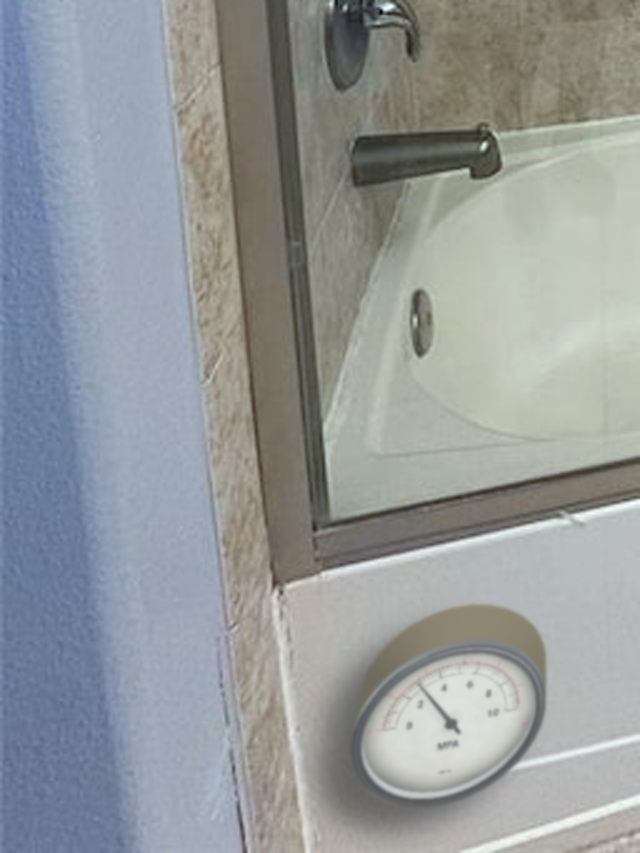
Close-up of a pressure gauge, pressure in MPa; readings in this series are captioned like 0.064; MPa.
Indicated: 3; MPa
